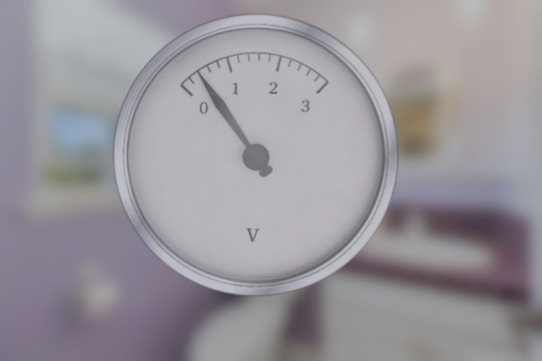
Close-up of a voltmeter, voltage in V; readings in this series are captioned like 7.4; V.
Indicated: 0.4; V
